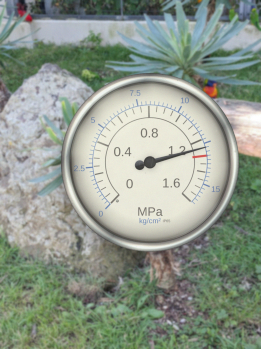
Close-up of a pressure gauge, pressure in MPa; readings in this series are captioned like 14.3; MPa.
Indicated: 1.25; MPa
